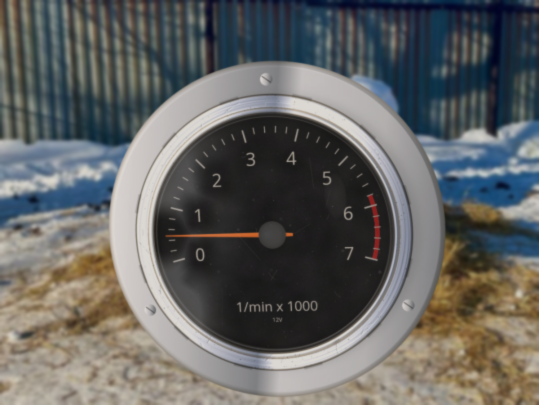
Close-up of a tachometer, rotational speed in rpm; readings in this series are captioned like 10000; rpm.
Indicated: 500; rpm
